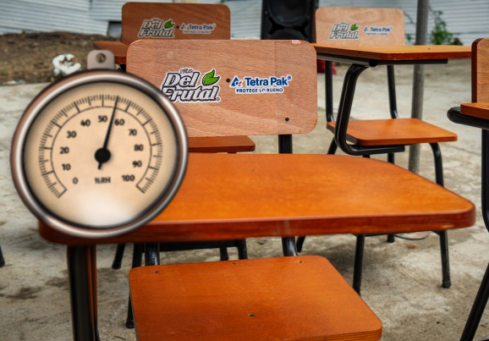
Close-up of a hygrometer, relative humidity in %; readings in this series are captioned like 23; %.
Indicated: 55; %
